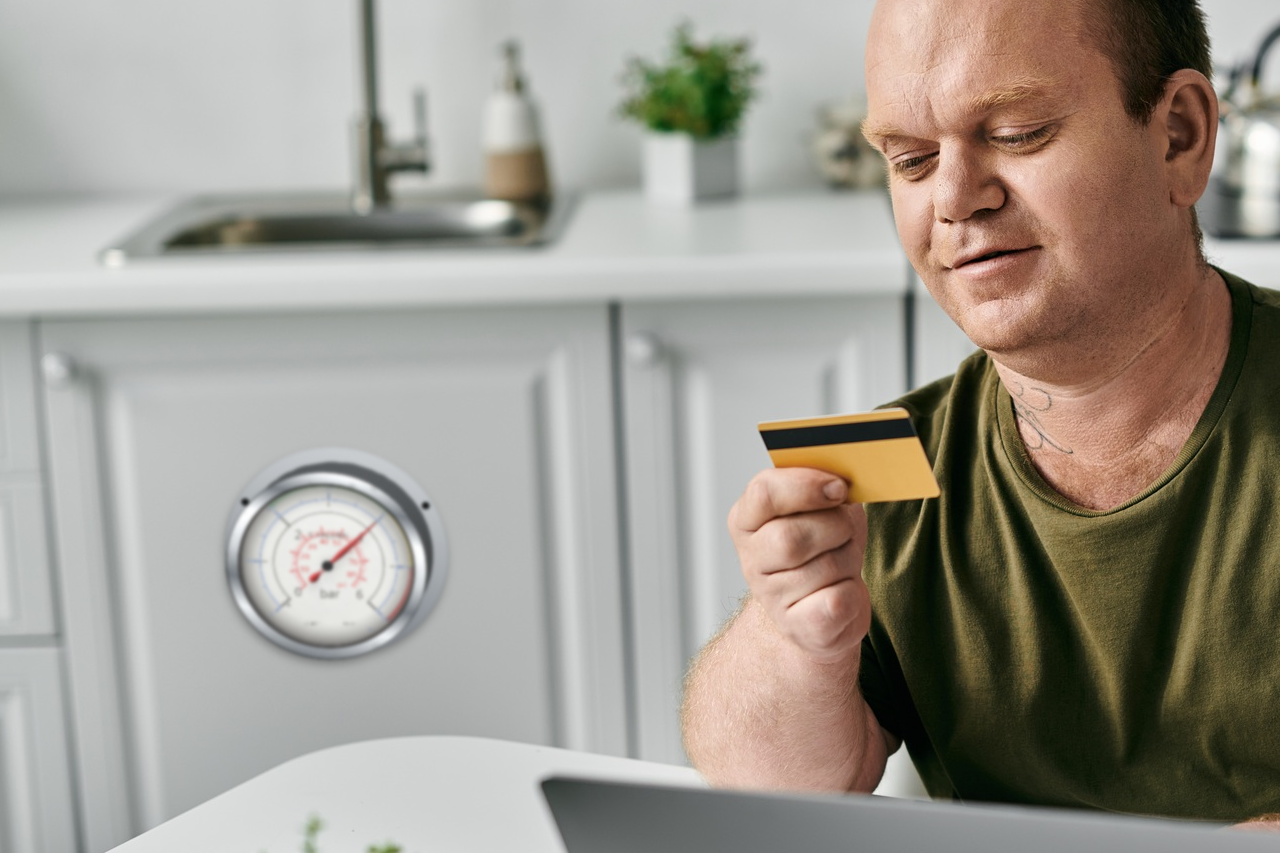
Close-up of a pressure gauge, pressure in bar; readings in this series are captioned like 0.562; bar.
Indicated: 4; bar
